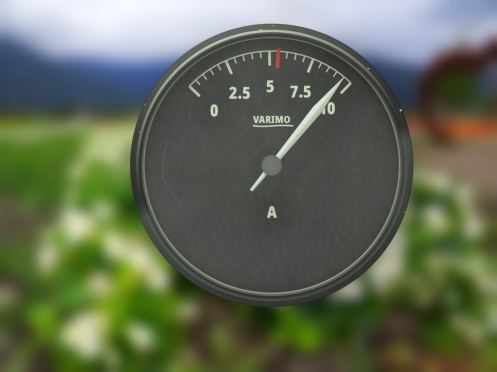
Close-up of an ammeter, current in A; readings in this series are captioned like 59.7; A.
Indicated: 9.5; A
